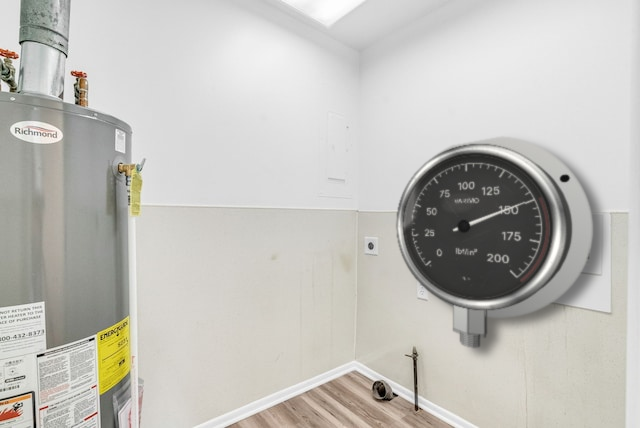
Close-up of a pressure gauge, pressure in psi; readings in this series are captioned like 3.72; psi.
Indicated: 150; psi
